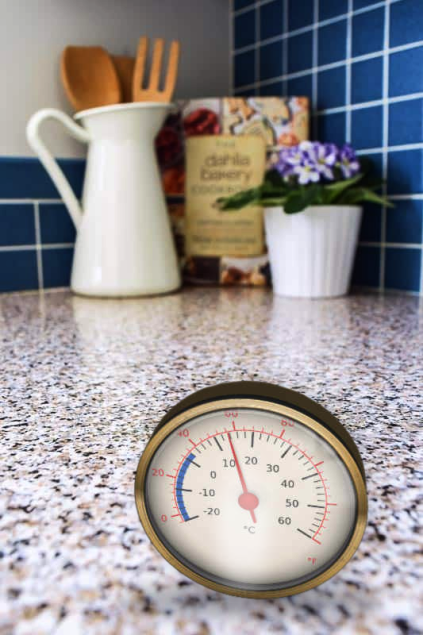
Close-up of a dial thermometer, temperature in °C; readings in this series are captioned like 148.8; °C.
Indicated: 14; °C
